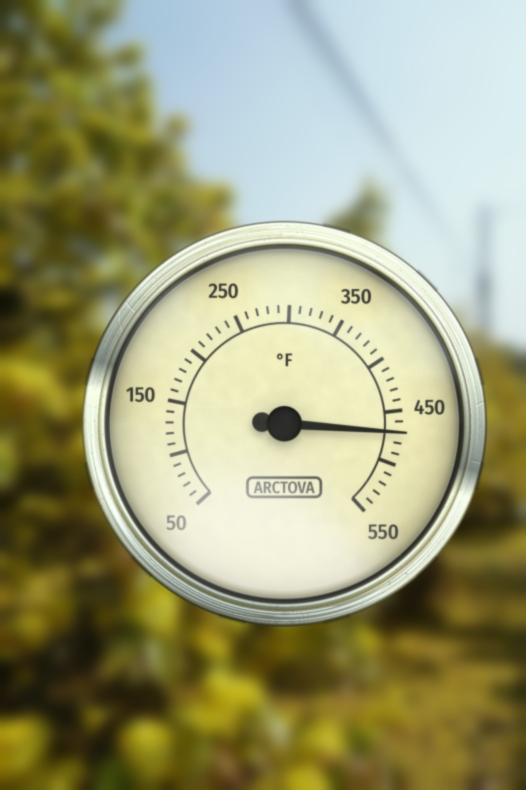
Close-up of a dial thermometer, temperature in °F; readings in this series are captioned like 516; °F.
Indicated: 470; °F
